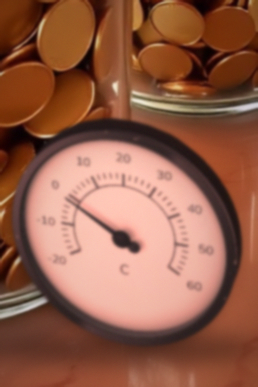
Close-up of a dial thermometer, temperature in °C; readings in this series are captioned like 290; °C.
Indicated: 0; °C
